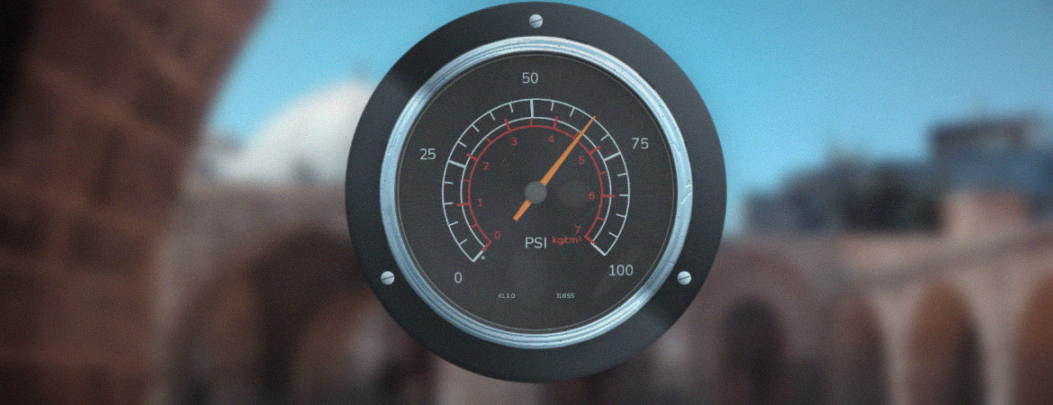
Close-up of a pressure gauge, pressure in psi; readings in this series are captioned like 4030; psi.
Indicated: 65; psi
